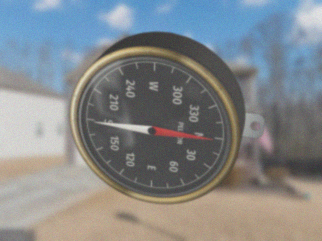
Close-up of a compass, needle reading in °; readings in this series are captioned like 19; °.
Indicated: 0; °
